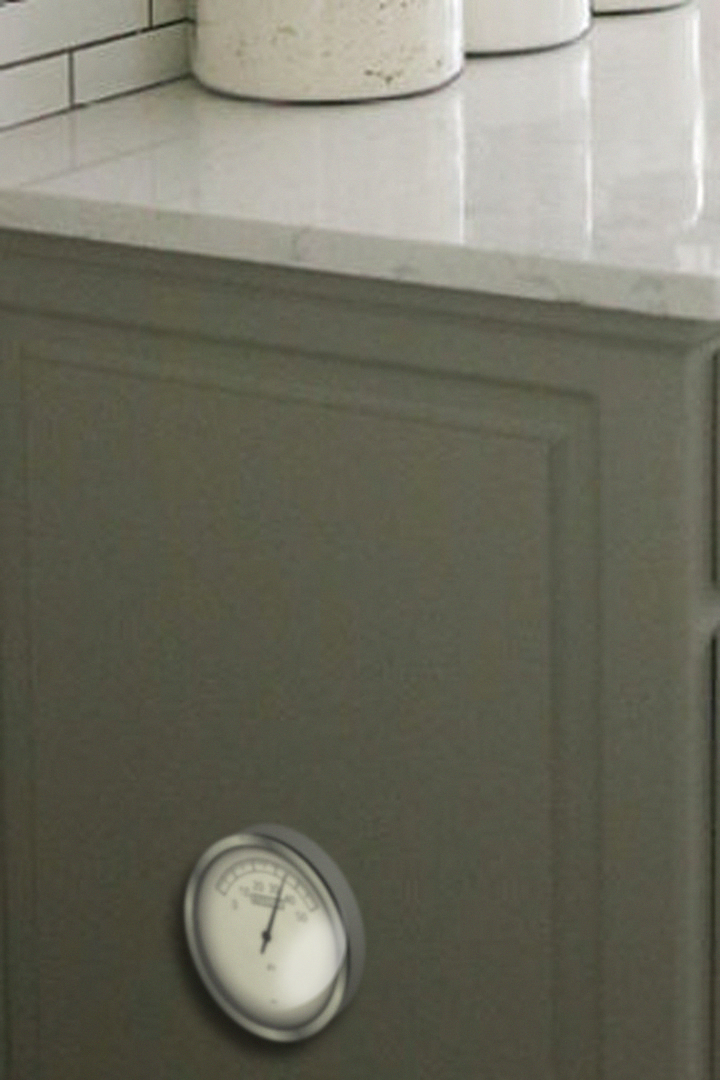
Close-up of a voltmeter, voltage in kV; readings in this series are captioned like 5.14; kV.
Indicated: 35; kV
